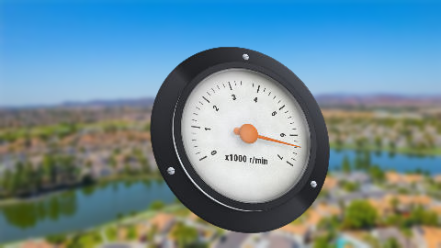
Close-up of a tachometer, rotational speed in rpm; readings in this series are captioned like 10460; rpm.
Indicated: 6400; rpm
